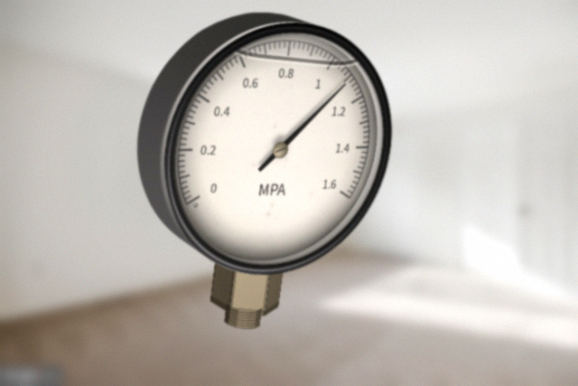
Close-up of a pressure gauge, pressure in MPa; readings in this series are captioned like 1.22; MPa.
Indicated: 1.1; MPa
